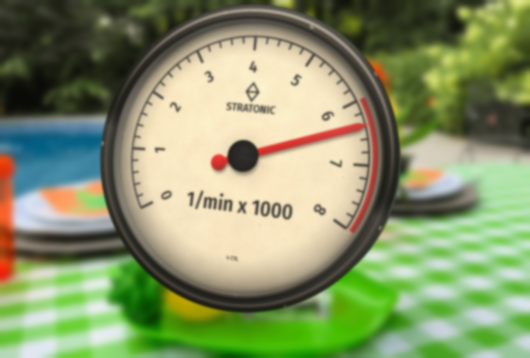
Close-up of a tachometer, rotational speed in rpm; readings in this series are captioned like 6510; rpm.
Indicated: 6400; rpm
